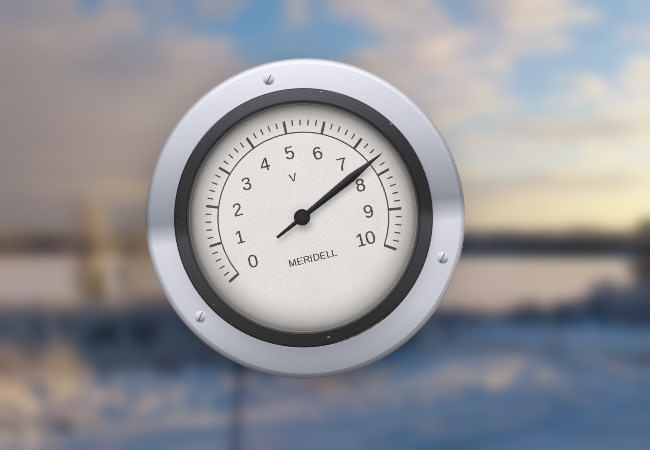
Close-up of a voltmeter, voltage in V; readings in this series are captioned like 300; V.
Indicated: 7.6; V
